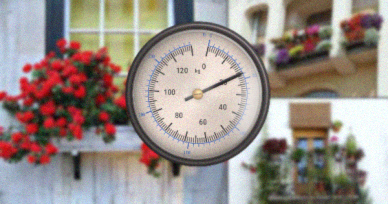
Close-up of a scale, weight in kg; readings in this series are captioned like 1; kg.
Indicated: 20; kg
